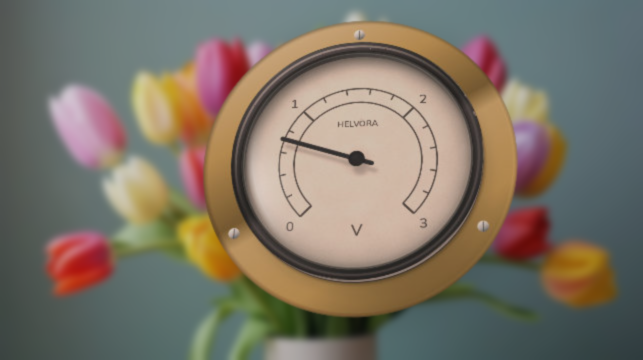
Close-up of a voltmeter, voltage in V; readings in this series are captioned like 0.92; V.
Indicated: 0.7; V
